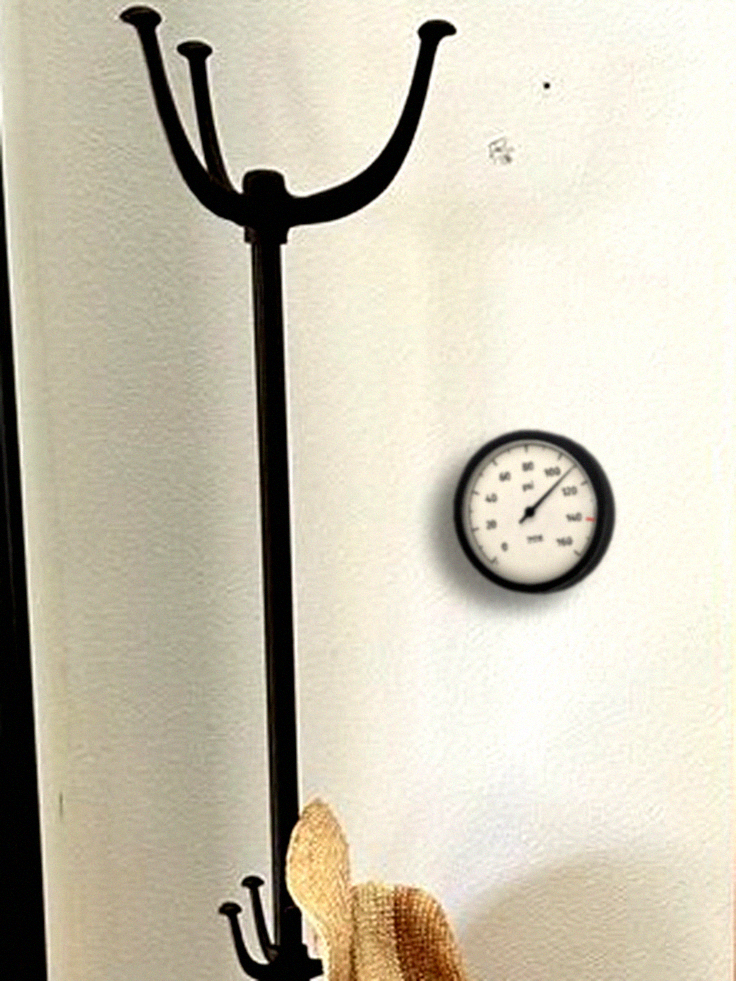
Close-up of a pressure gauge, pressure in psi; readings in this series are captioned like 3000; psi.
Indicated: 110; psi
